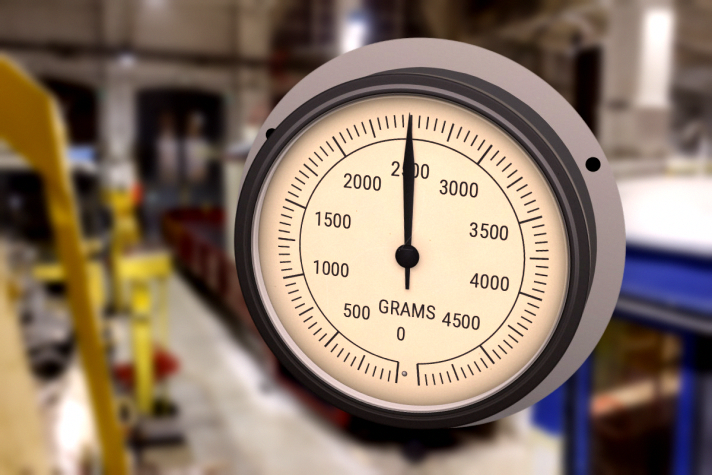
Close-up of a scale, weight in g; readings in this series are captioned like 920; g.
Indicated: 2500; g
